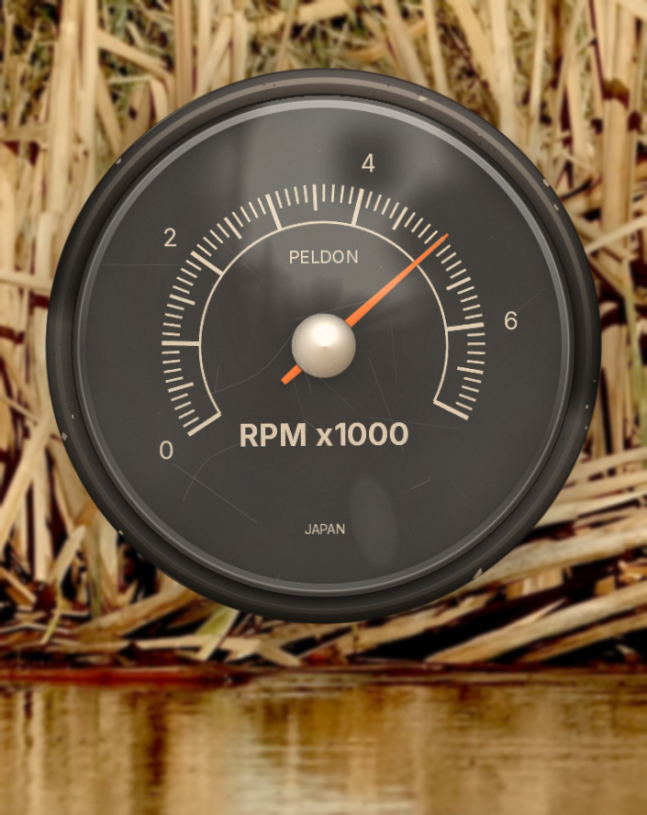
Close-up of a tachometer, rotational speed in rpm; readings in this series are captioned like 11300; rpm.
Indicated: 5000; rpm
